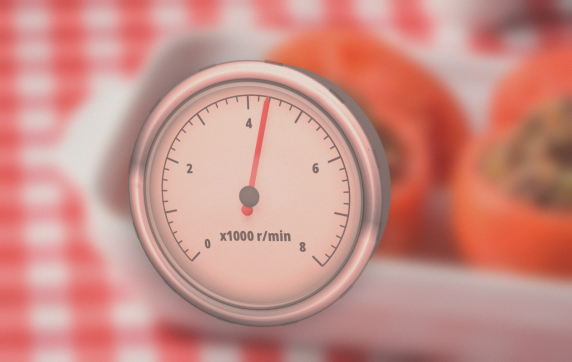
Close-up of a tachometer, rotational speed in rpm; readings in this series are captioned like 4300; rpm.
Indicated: 4400; rpm
